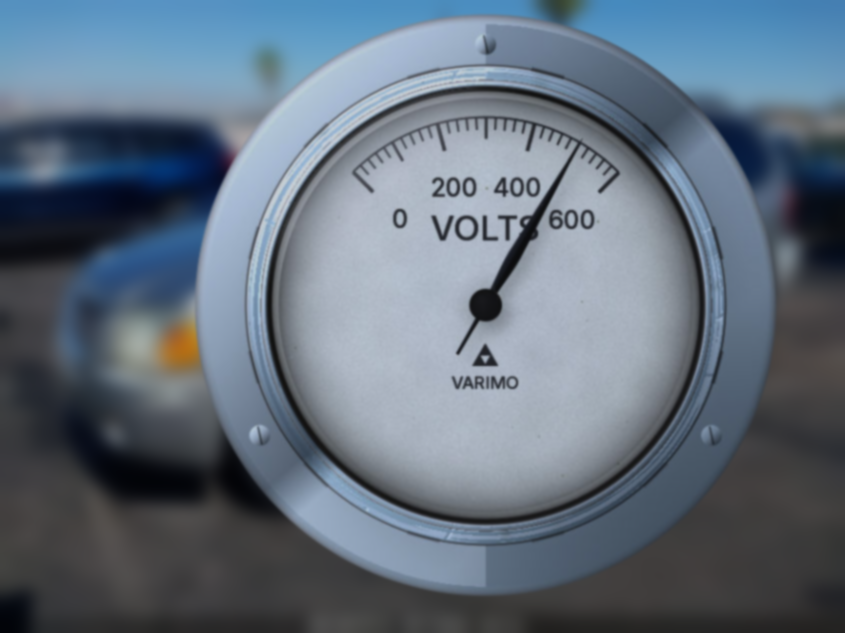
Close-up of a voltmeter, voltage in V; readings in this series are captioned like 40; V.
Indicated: 500; V
